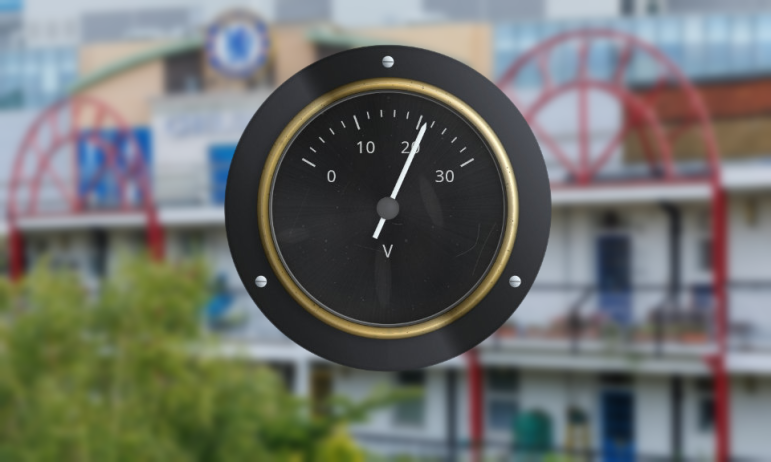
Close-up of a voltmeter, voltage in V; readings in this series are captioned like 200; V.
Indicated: 21; V
